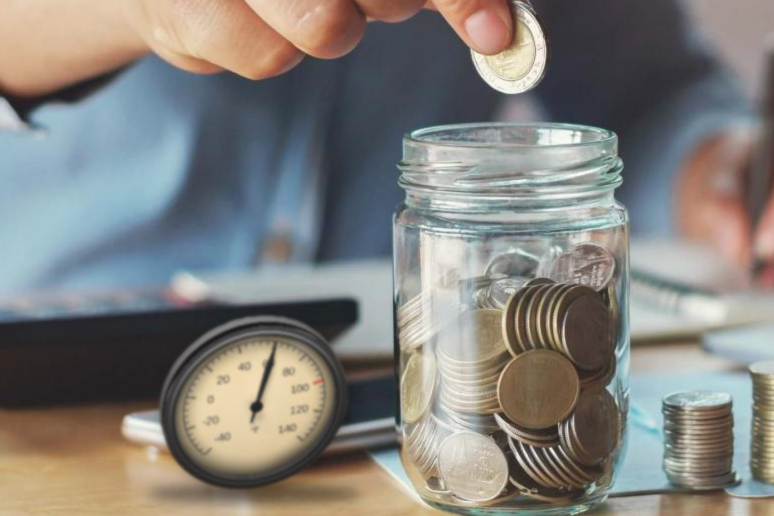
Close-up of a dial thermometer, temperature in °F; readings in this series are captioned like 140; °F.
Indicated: 60; °F
